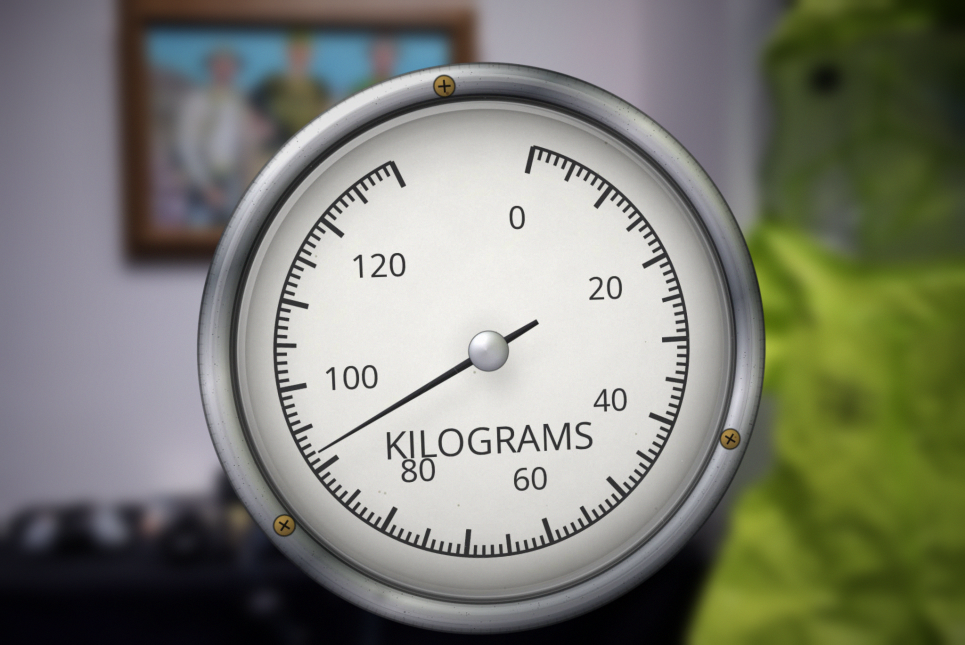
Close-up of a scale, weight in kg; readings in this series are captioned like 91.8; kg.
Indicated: 92; kg
